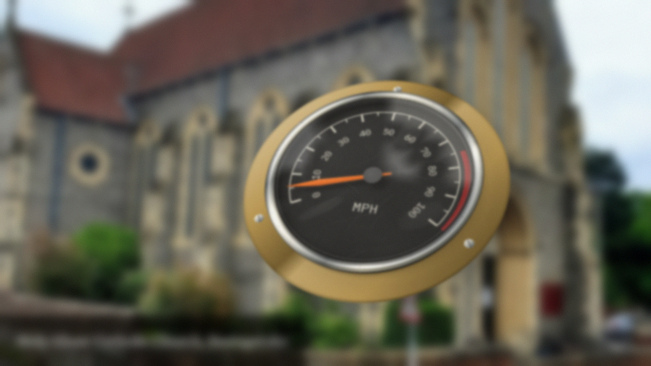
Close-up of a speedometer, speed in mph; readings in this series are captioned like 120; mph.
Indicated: 5; mph
